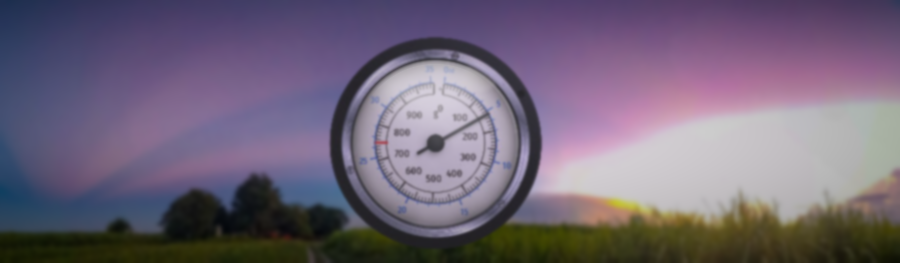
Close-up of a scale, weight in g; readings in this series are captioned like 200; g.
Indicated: 150; g
